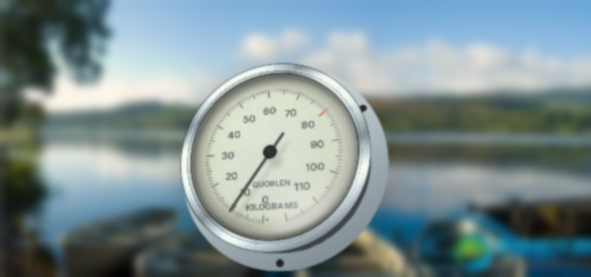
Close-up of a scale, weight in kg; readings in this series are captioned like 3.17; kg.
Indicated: 10; kg
